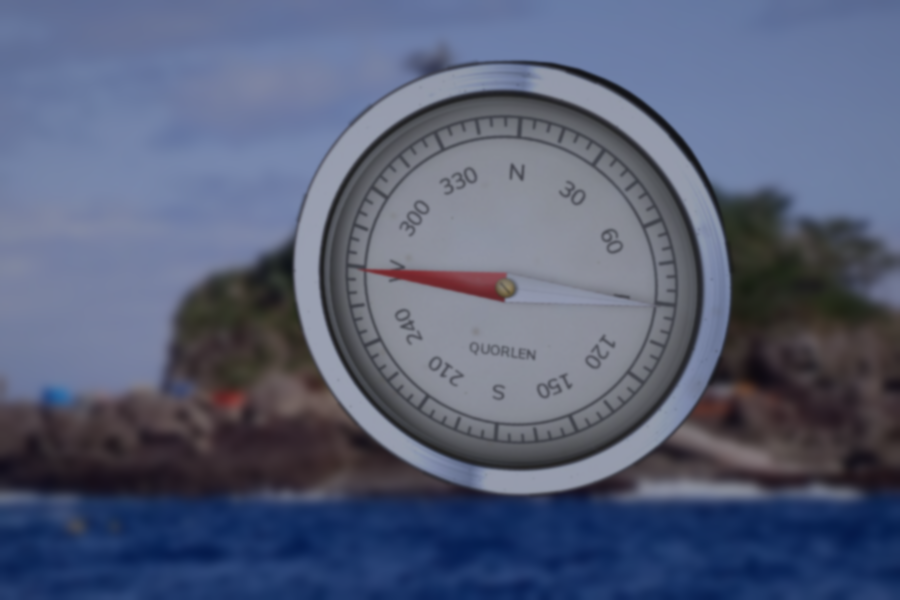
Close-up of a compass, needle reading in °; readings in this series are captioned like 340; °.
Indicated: 270; °
